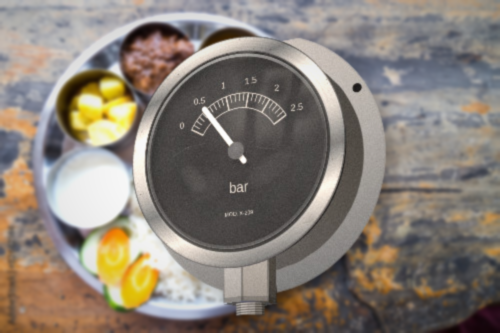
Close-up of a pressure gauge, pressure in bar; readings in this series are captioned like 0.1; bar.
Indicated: 0.5; bar
